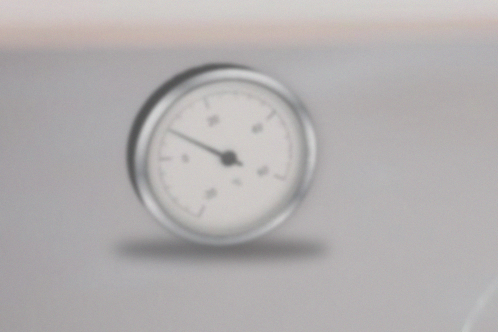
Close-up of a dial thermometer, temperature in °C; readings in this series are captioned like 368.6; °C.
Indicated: 8; °C
